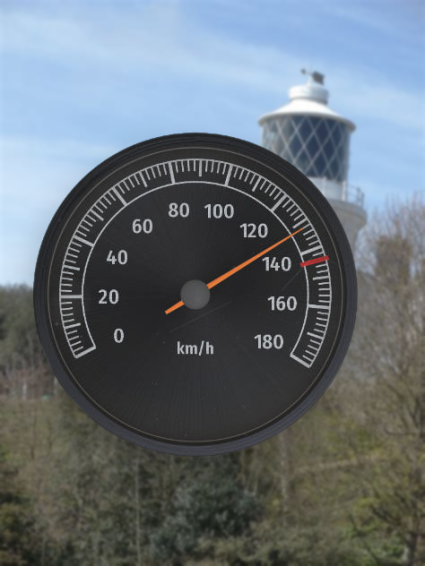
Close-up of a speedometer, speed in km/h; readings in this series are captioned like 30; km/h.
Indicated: 132; km/h
